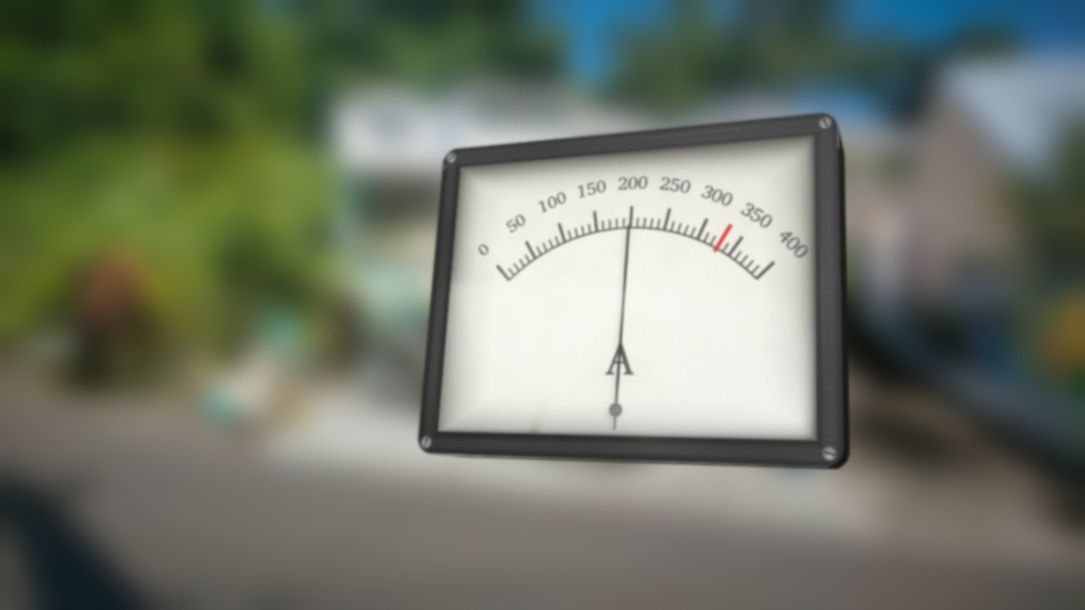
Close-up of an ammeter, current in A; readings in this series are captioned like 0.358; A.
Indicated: 200; A
